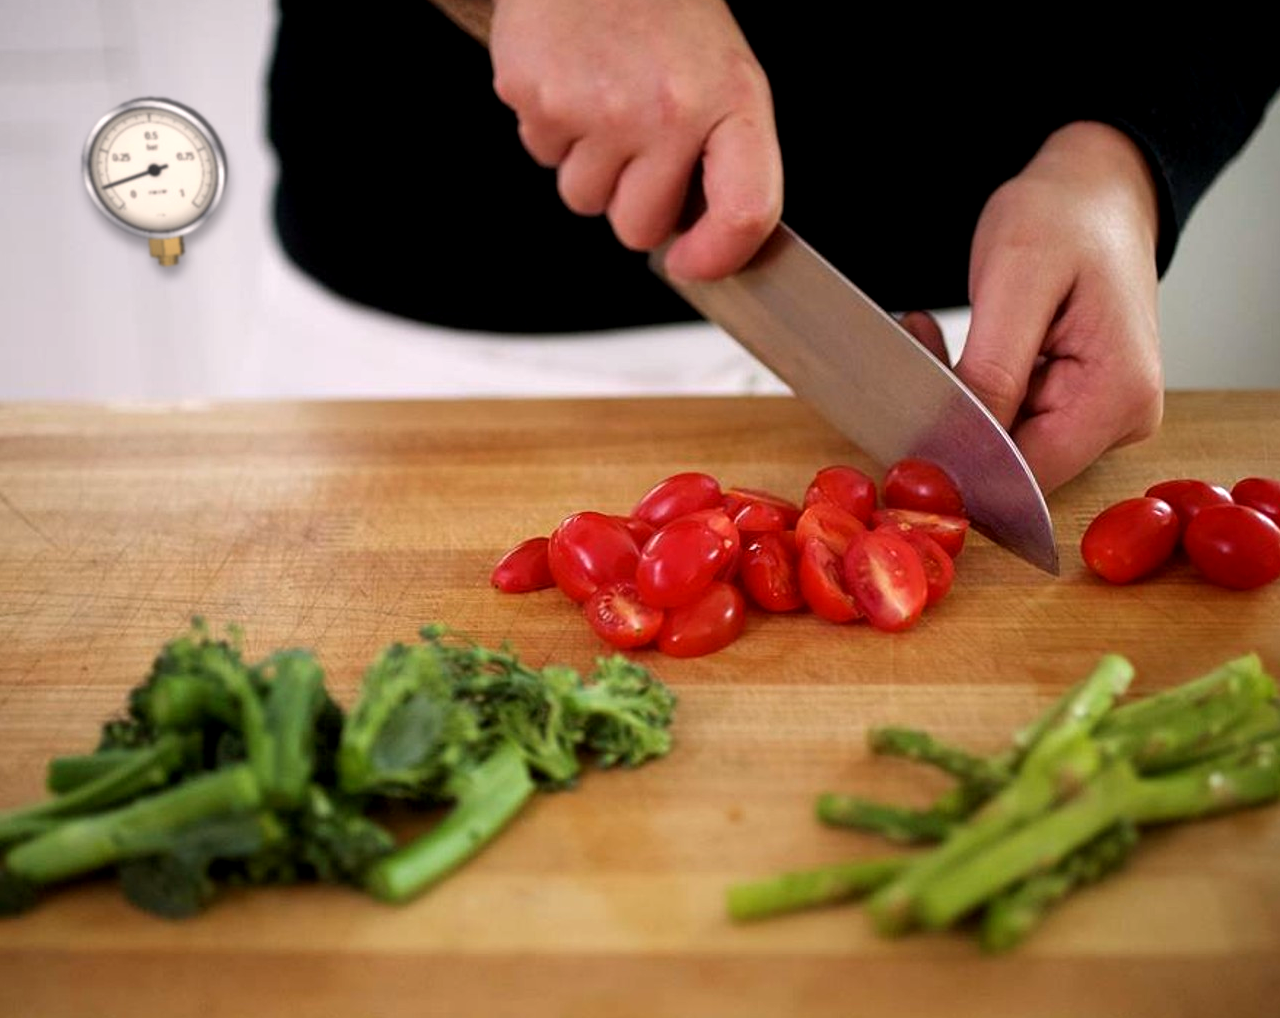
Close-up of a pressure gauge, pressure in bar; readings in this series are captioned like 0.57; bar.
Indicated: 0.1; bar
